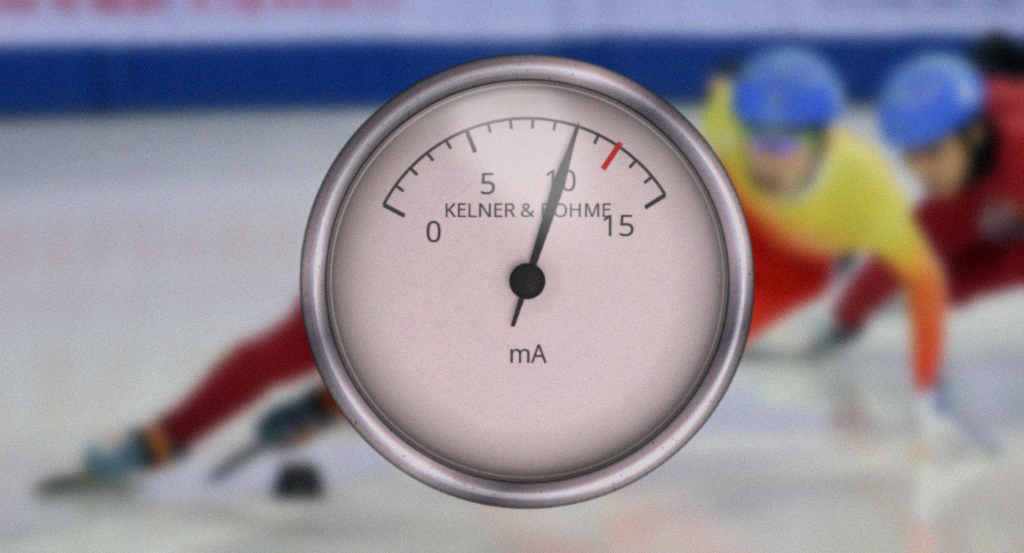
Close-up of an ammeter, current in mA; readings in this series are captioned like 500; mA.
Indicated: 10; mA
